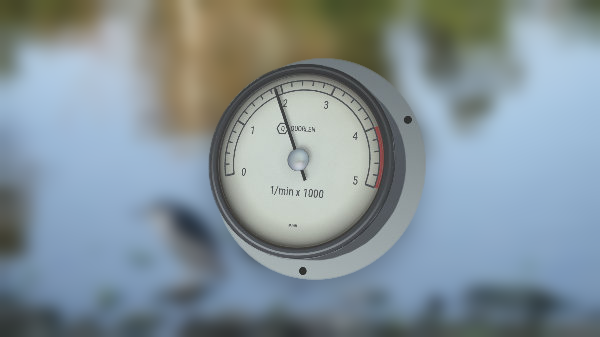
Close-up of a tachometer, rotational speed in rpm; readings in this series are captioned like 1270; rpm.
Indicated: 1900; rpm
